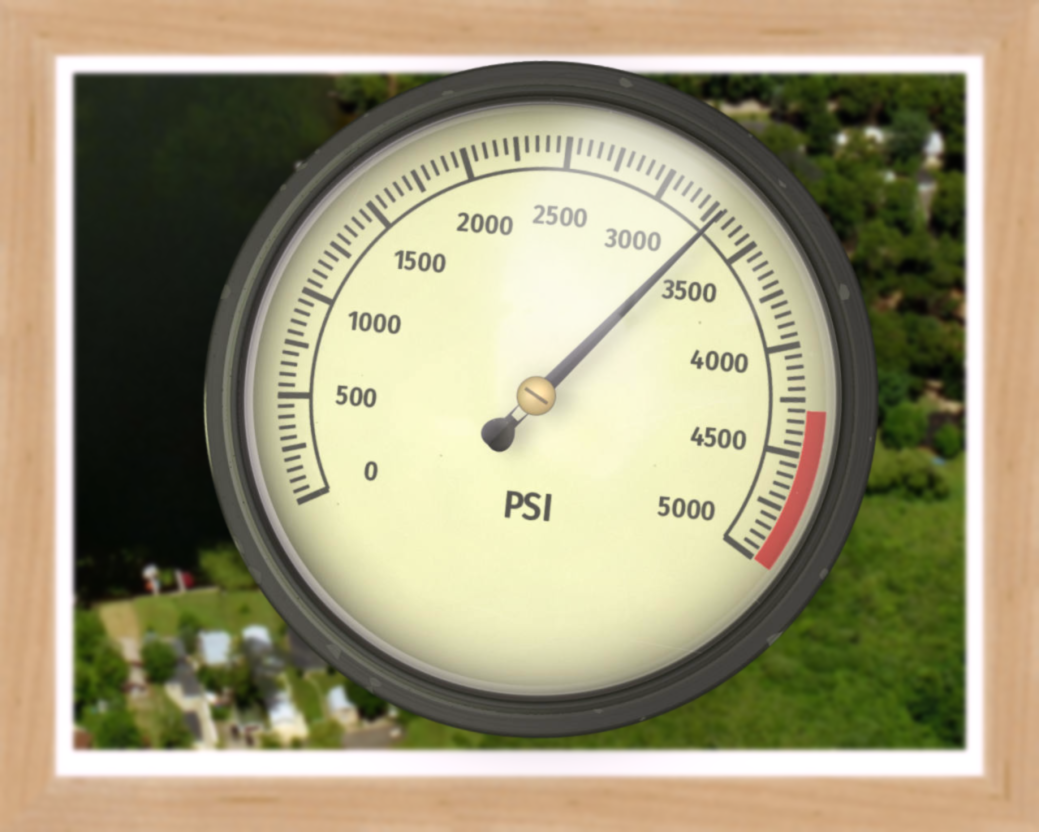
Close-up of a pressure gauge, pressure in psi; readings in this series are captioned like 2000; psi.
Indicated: 3300; psi
